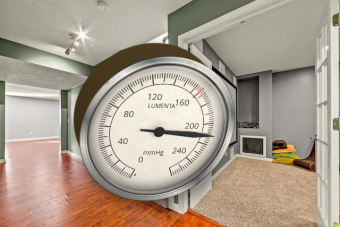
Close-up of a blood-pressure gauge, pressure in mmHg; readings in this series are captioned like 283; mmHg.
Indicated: 210; mmHg
